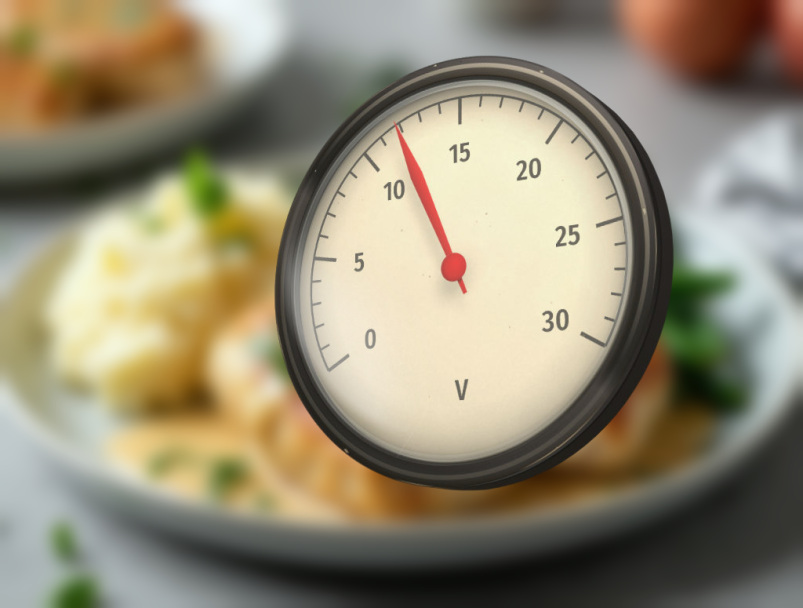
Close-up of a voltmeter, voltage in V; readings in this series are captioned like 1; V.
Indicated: 12; V
